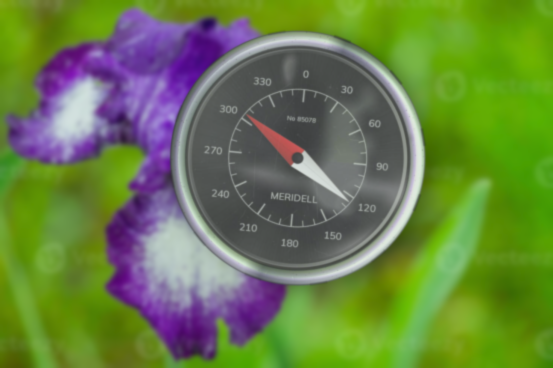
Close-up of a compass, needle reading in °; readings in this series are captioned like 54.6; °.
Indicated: 305; °
